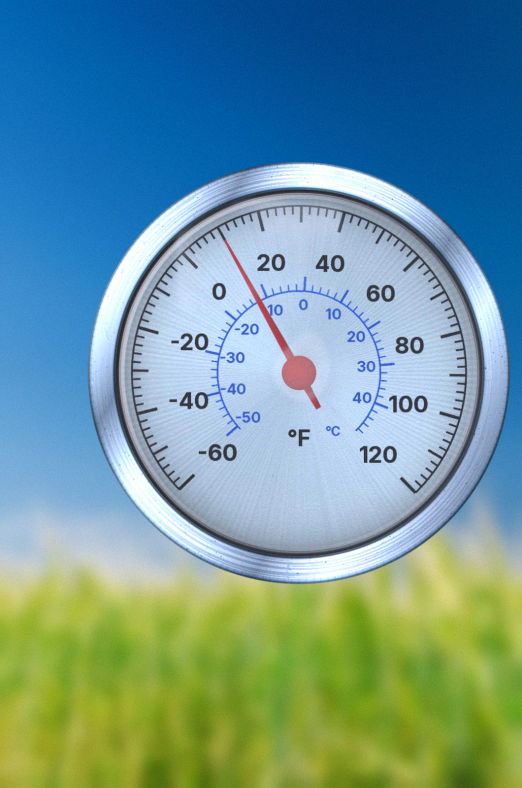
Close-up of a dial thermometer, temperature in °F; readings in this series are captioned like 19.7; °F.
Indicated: 10; °F
